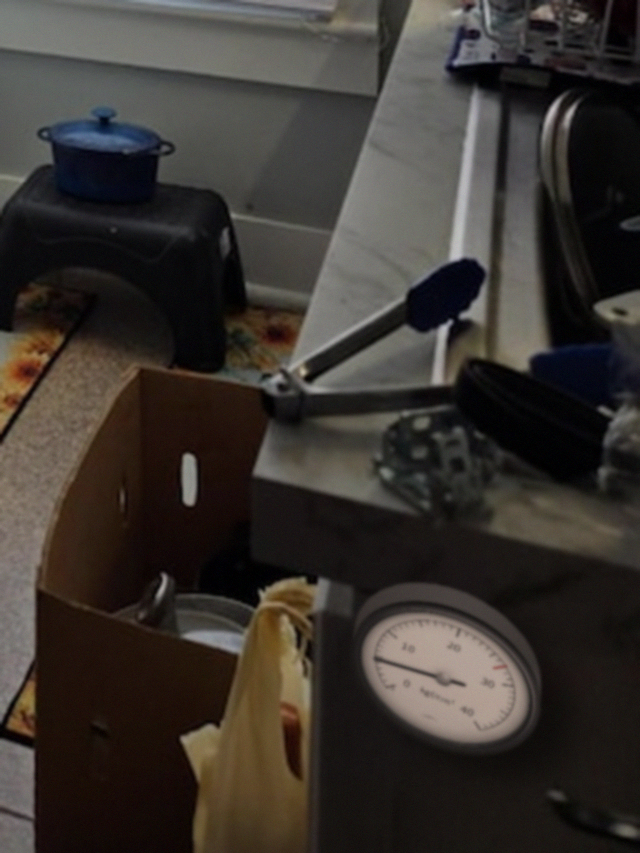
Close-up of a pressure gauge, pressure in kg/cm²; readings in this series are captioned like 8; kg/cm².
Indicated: 5; kg/cm²
